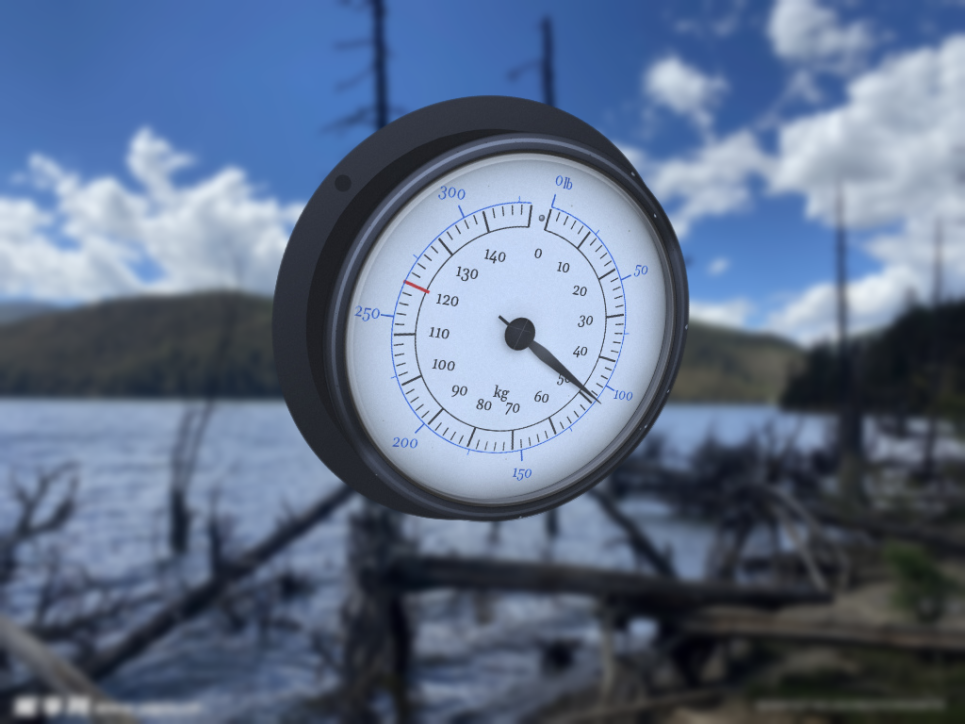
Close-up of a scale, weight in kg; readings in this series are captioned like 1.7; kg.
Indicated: 49; kg
